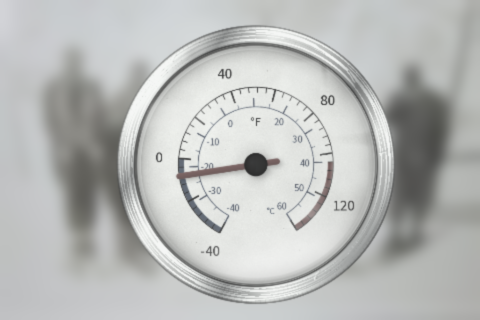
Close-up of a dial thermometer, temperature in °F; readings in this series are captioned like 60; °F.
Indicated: -8; °F
